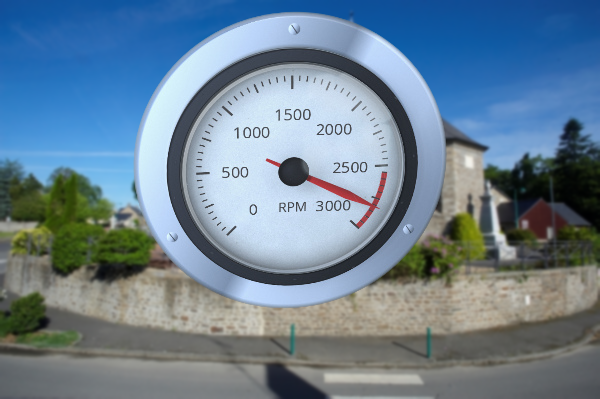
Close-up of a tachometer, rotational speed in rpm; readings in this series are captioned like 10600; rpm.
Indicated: 2800; rpm
